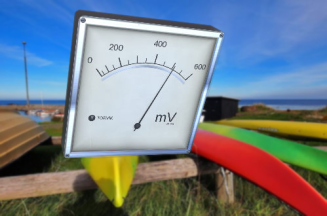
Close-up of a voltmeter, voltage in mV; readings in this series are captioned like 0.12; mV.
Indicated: 500; mV
